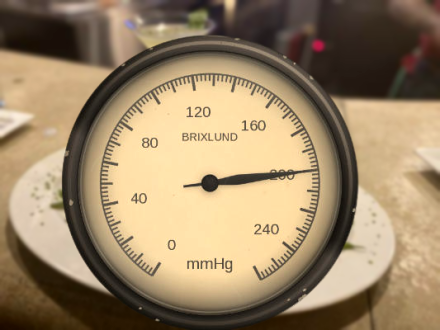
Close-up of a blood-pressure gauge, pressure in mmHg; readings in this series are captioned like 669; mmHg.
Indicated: 200; mmHg
